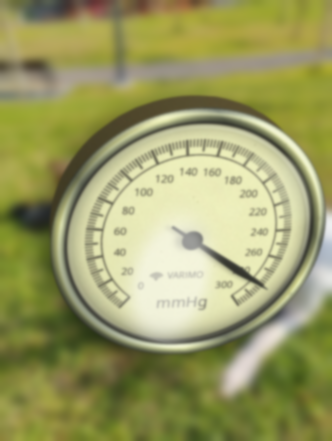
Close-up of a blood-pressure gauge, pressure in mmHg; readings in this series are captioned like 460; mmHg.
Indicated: 280; mmHg
